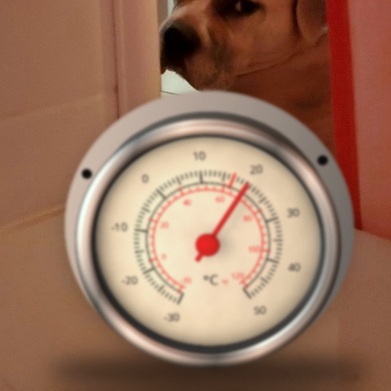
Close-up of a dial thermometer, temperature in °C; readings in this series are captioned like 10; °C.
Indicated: 20; °C
